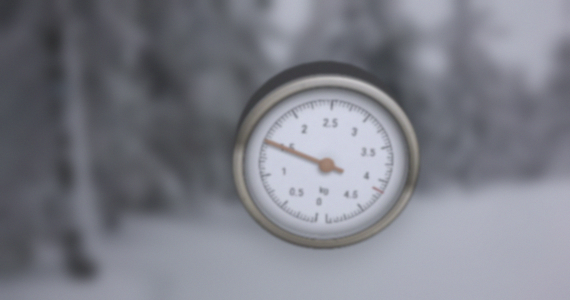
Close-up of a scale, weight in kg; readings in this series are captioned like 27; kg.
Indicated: 1.5; kg
